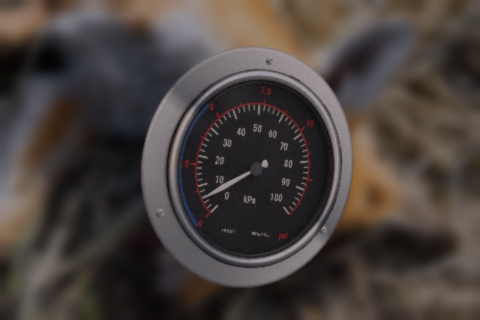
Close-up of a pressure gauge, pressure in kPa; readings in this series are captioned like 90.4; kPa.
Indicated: 6; kPa
